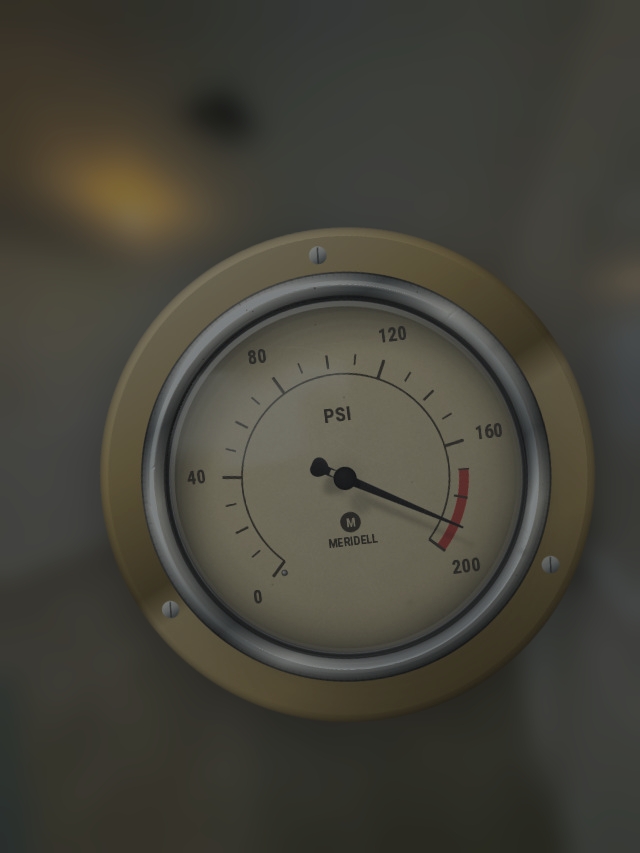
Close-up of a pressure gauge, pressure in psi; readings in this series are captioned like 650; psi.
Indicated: 190; psi
